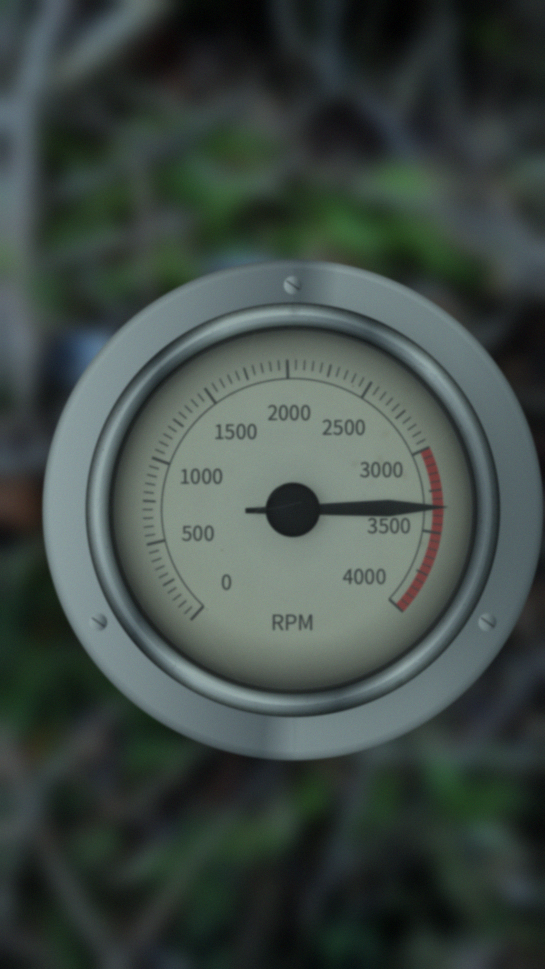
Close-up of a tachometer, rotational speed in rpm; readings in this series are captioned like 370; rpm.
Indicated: 3350; rpm
